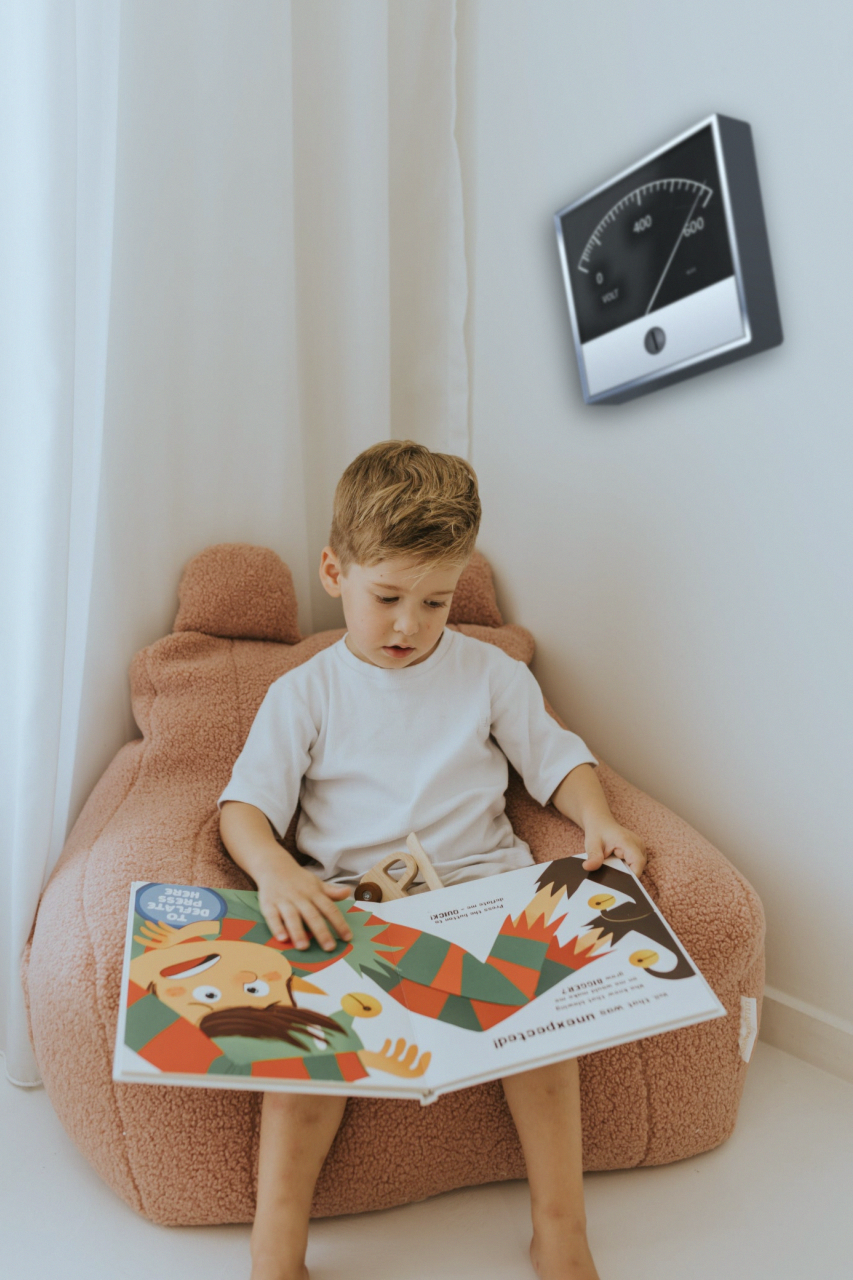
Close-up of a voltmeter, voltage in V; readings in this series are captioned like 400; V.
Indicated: 580; V
